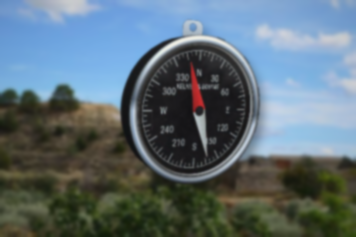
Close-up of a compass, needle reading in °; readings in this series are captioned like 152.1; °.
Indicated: 345; °
